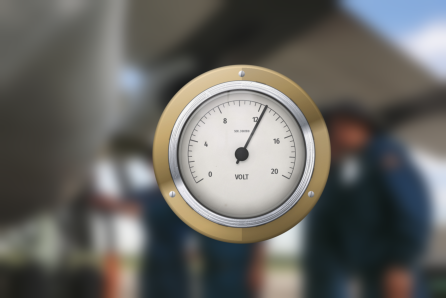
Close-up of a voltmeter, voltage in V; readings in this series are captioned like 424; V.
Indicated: 12.5; V
